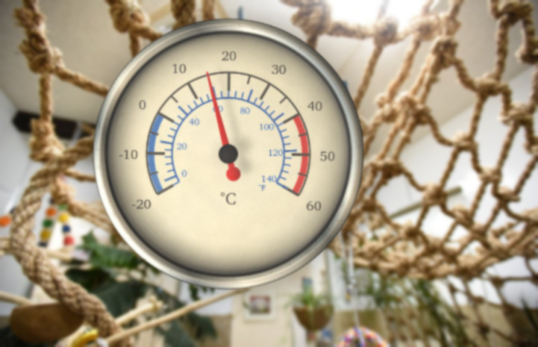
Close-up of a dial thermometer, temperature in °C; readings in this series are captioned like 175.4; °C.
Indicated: 15; °C
